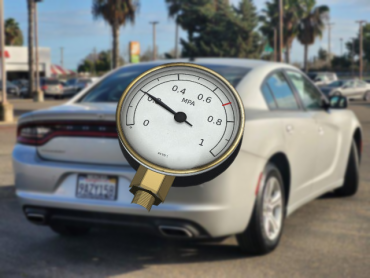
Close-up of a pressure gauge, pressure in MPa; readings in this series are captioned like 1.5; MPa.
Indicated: 0.2; MPa
